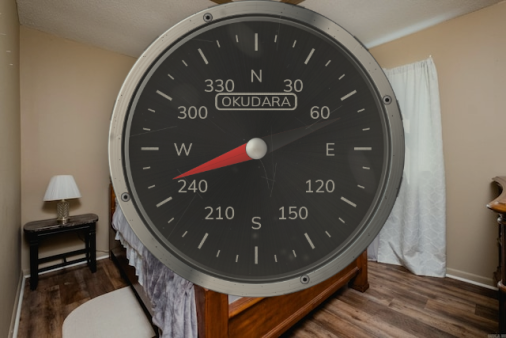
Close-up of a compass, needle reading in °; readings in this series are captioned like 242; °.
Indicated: 250; °
